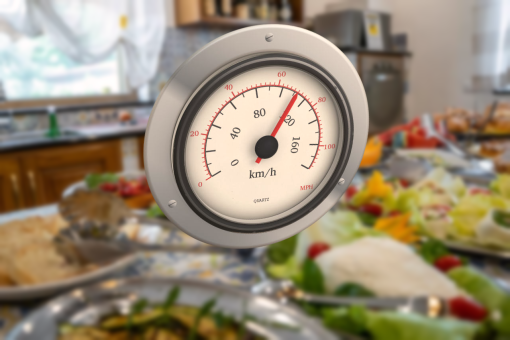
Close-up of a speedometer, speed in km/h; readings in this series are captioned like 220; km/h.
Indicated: 110; km/h
